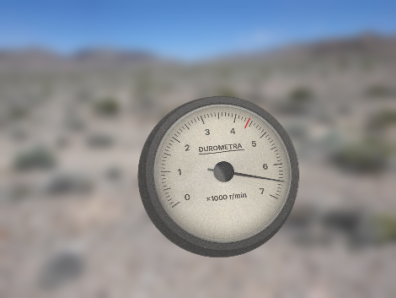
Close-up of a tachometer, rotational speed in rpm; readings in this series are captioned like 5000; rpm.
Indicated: 6500; rpm
